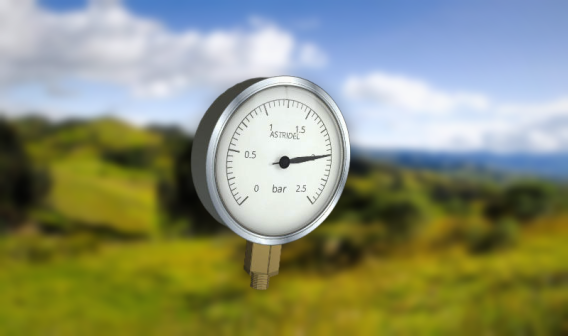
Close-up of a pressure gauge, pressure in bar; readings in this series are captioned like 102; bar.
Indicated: 2; bar
